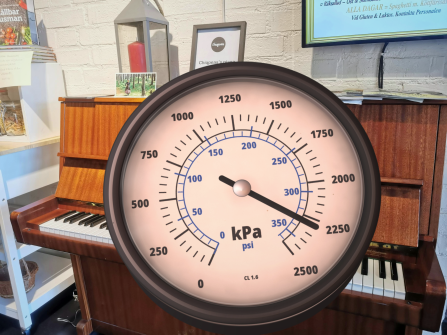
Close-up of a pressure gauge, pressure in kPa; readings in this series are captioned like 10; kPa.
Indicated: 2300; kPa
